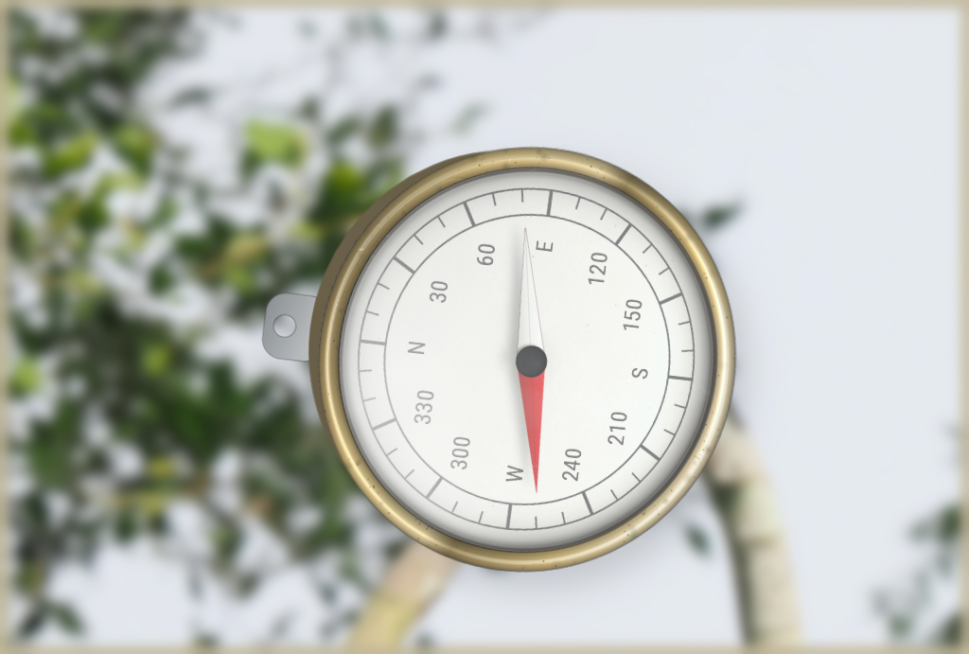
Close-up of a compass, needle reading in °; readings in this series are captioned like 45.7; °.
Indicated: 260; °
